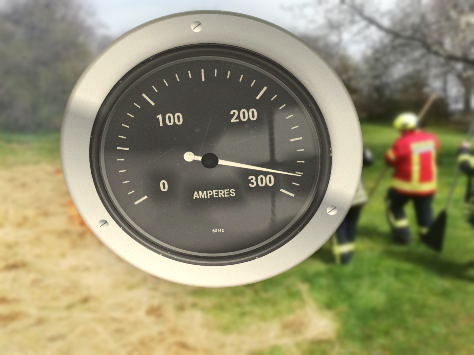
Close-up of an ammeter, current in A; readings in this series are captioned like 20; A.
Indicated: 280; A
